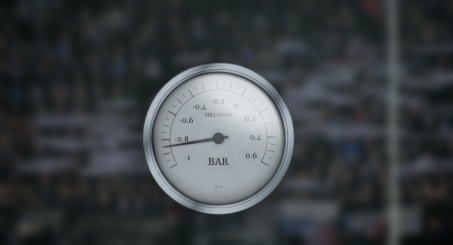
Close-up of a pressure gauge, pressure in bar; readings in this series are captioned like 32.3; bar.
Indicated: -0.85; bar
